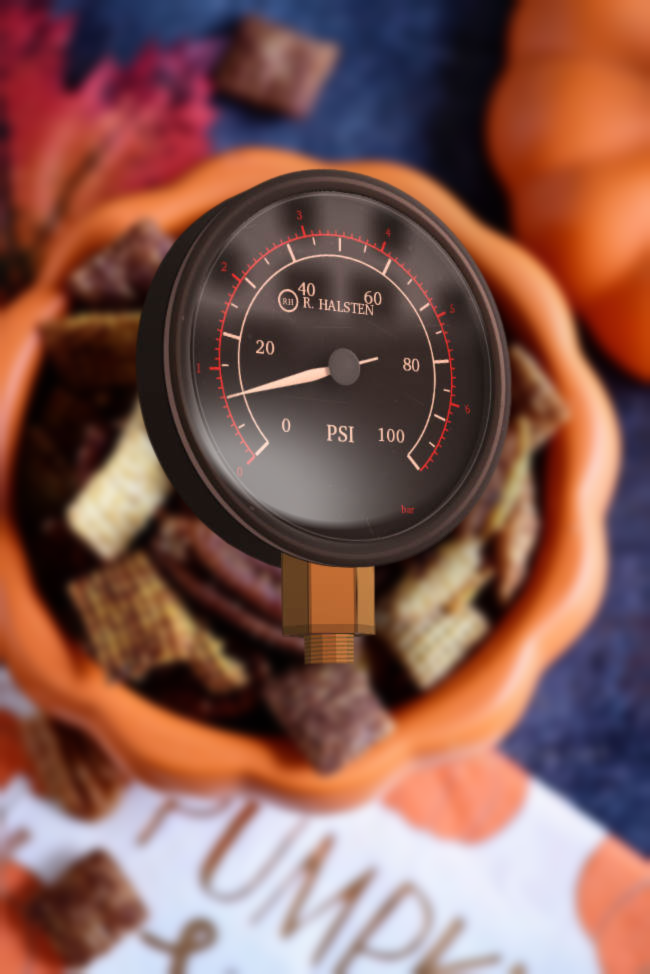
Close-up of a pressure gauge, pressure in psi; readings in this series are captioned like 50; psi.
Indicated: 10; psi
